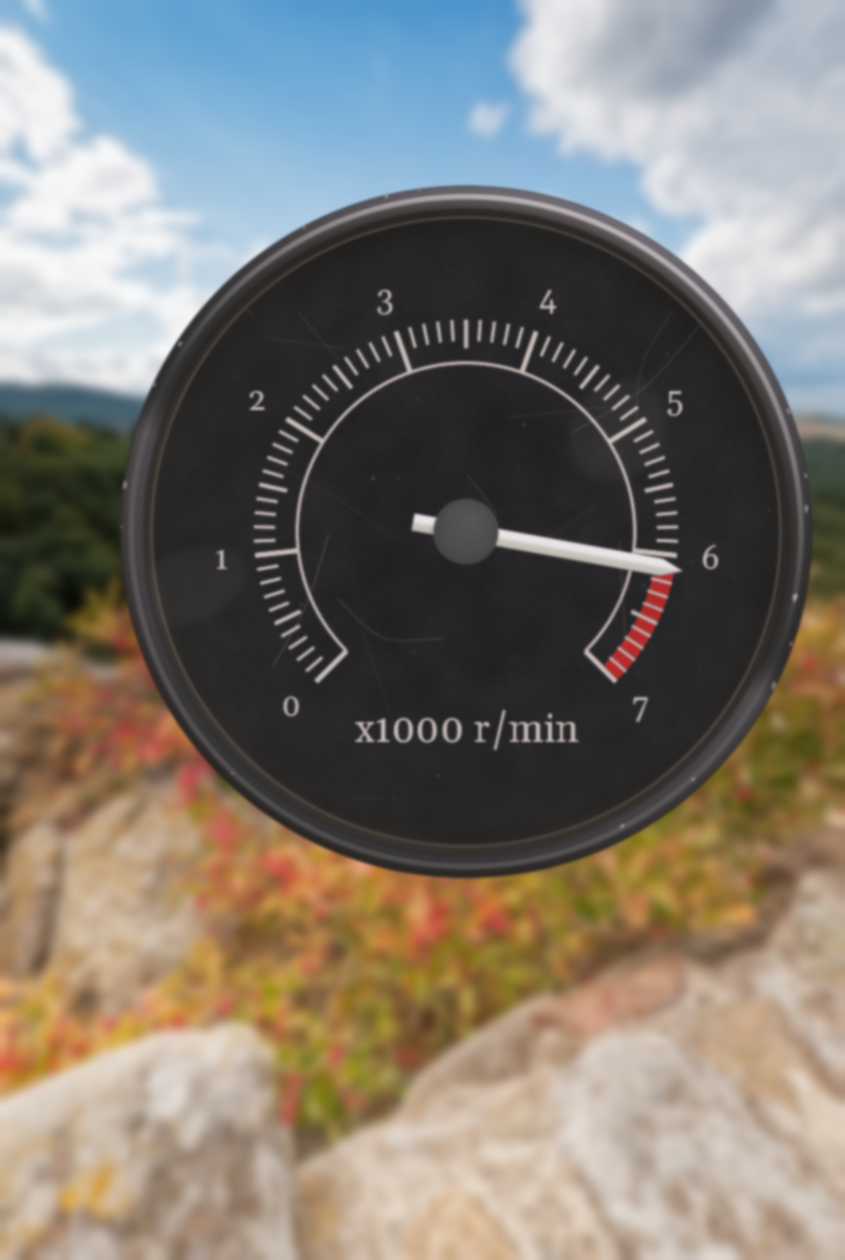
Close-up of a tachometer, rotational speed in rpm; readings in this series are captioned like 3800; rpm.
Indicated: 6100; rpm
